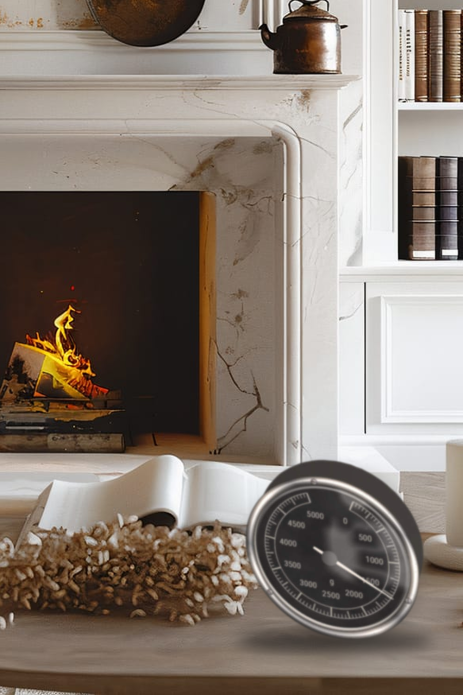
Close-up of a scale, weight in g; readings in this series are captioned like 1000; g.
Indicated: 1500; g
